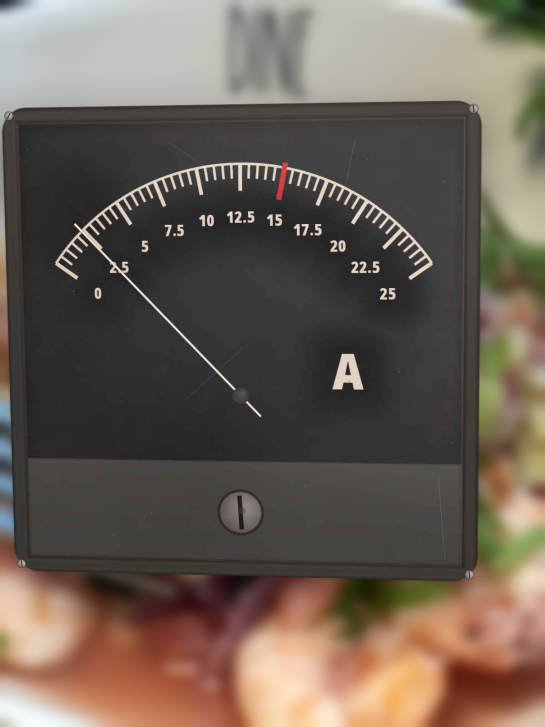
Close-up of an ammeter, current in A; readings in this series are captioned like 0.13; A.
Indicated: 2.5; A
